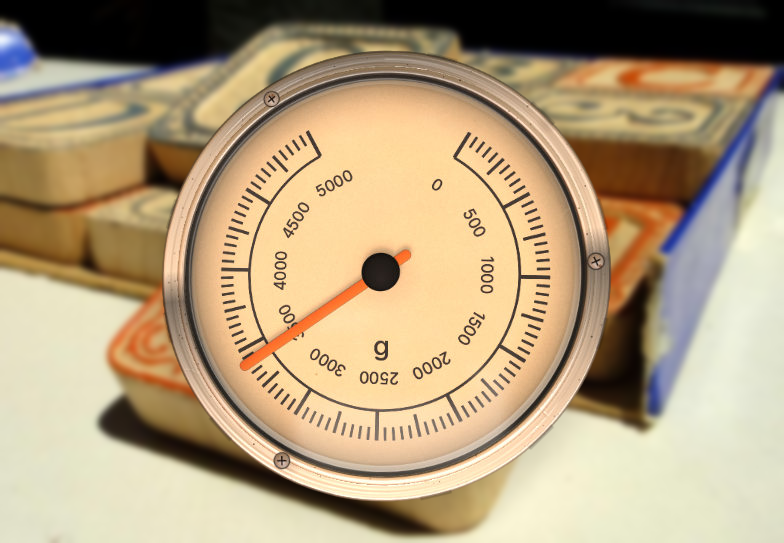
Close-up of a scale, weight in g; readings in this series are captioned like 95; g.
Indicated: 3400; g
